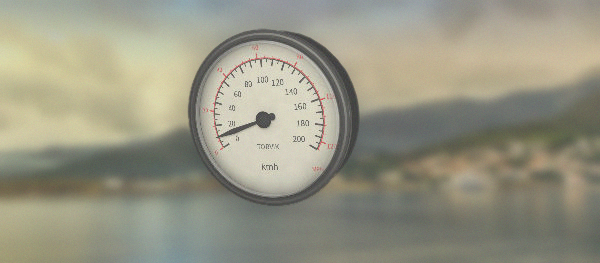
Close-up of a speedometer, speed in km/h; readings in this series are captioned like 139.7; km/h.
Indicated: 10; km/h
